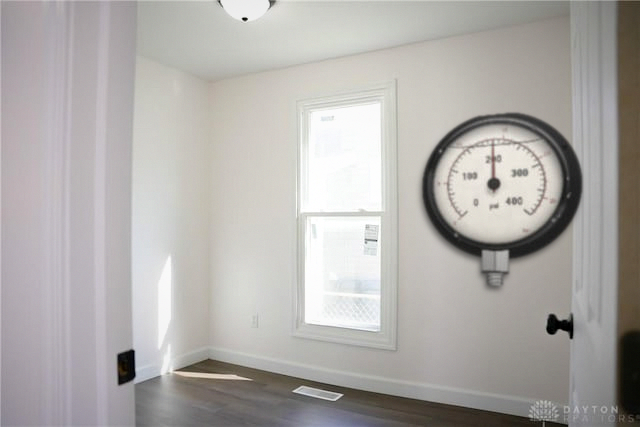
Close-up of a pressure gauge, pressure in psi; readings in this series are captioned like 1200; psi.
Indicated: 200; psi
